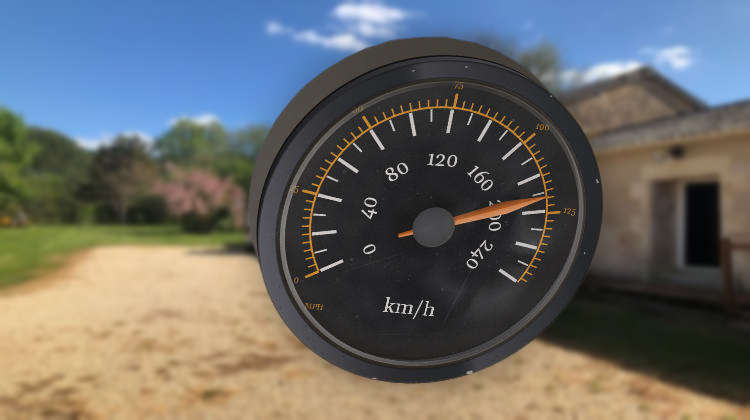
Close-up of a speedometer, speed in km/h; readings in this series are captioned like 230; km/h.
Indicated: 190; km/h
